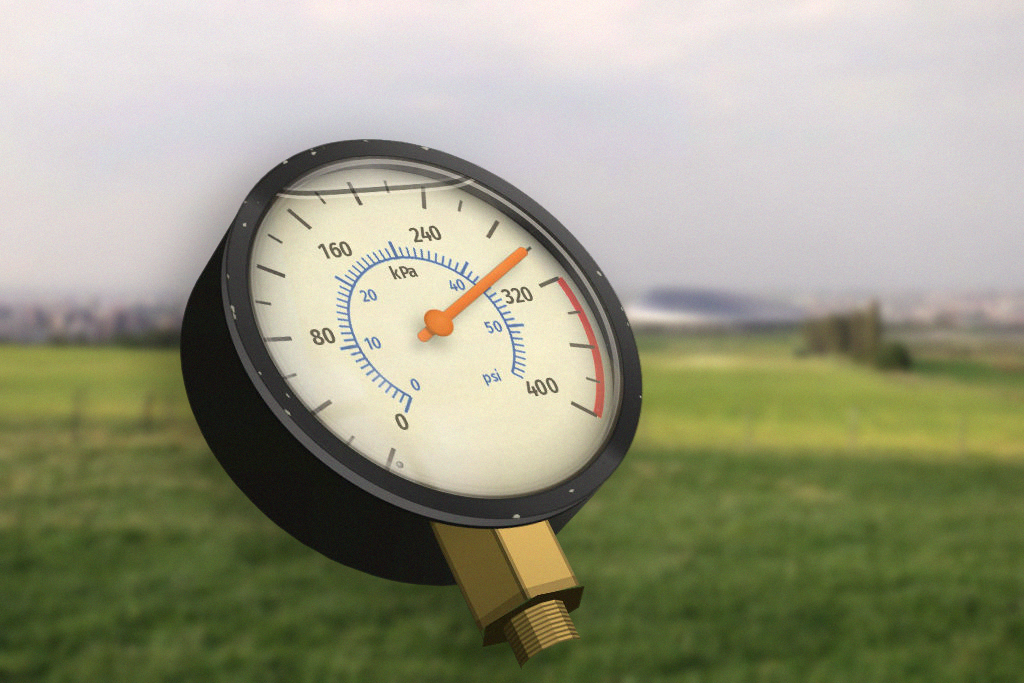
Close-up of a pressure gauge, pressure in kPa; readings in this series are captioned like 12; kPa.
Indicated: 300; kPa
